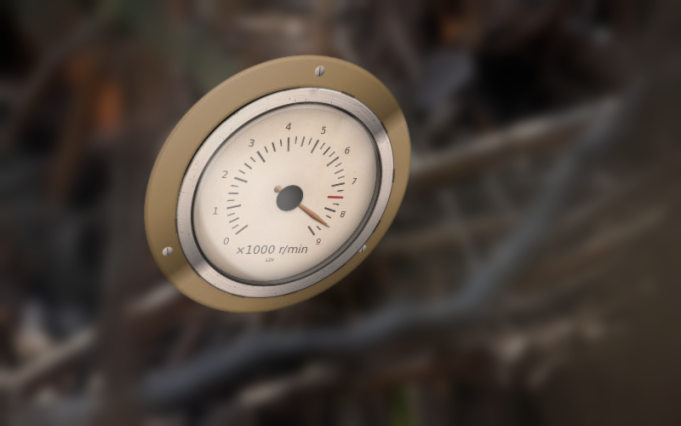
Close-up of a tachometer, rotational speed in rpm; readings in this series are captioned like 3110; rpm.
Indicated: 8500; rpm
